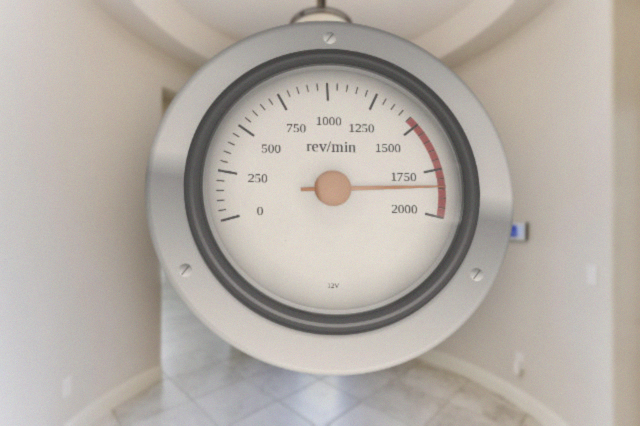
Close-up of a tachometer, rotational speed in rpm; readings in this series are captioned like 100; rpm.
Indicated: 1850; rpm
